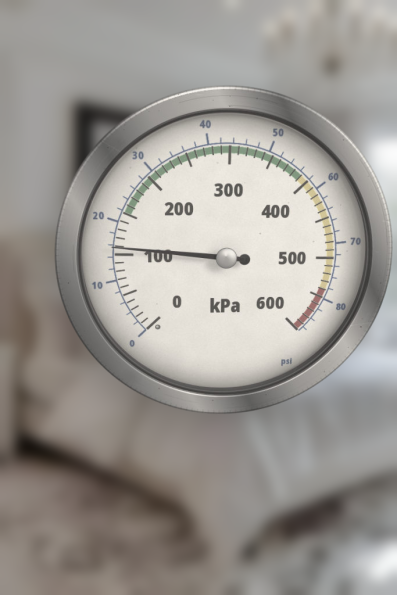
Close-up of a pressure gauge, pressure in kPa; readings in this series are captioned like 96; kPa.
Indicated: 110; kPa
